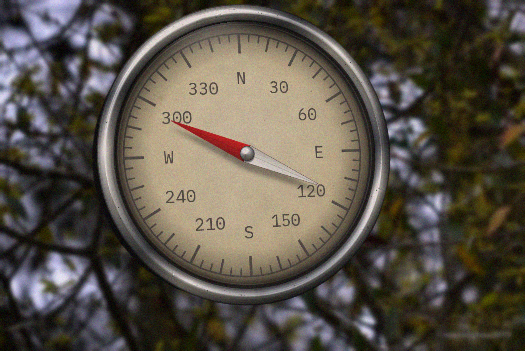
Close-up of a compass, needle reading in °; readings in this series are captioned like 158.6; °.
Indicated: 295; °
